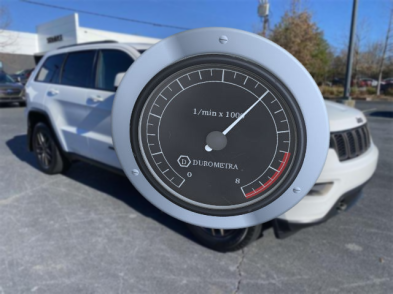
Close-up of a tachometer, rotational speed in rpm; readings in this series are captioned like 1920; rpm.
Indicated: 5000; rpm
